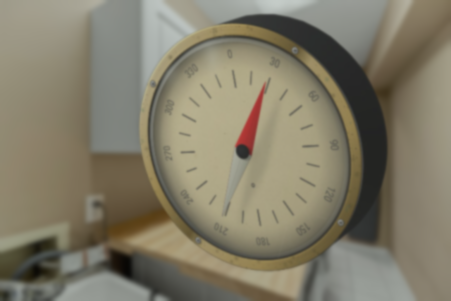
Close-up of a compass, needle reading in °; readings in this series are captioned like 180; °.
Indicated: 30; °
